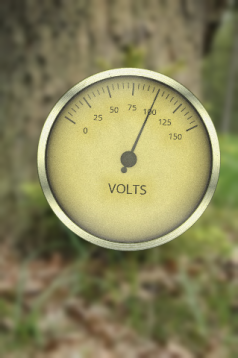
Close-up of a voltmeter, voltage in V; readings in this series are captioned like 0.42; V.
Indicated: 100; V
